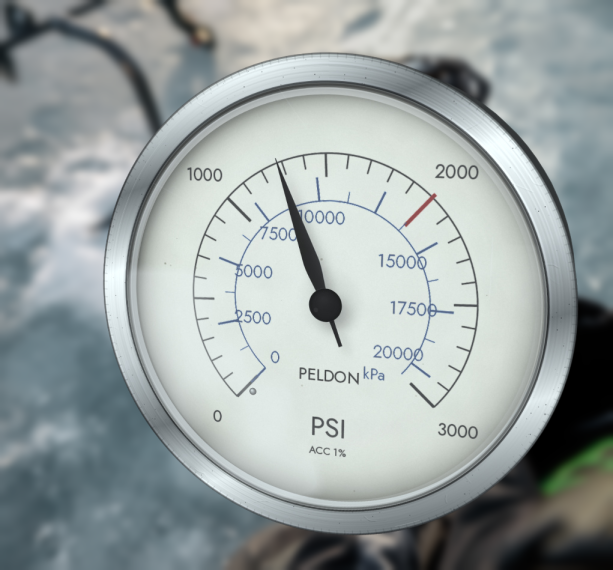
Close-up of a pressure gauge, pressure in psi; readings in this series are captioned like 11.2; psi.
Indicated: 1300; psi
